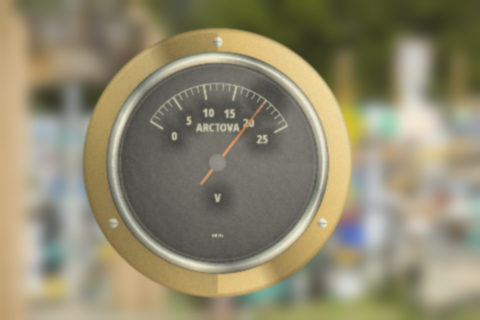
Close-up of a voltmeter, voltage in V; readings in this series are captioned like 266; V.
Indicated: 20; V
